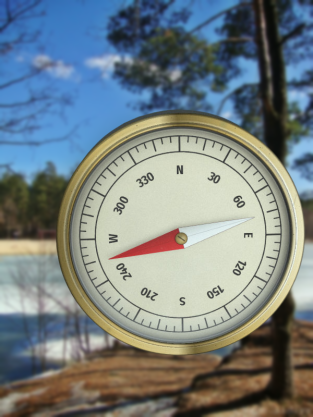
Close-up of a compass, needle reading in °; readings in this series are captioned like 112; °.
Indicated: 255; °
